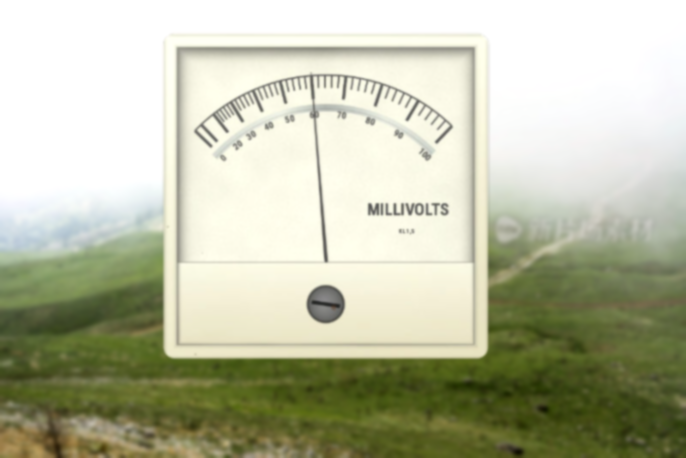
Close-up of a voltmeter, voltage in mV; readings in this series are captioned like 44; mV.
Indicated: 60; mV
